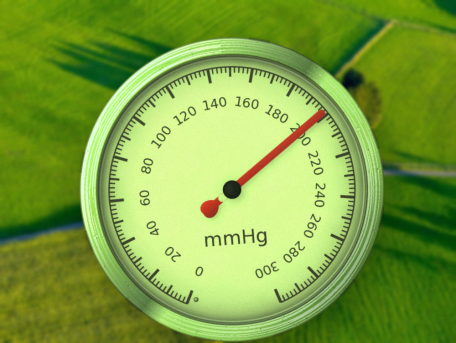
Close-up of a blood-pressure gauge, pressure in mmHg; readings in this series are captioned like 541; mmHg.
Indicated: 198; mmHg
